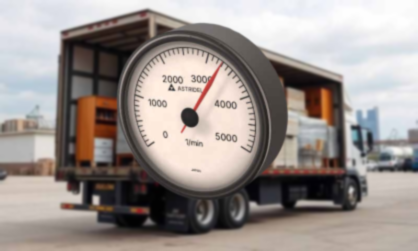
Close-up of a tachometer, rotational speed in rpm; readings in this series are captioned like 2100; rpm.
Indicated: 3300; rpm
